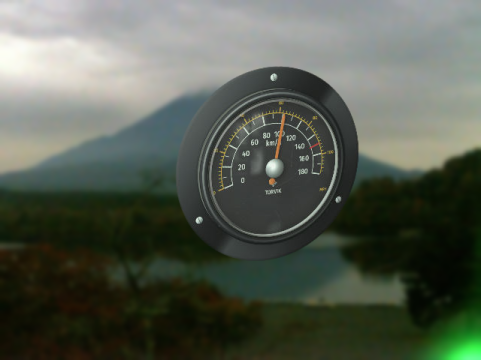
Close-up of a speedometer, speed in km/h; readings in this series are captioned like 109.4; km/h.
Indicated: 100; km/h
